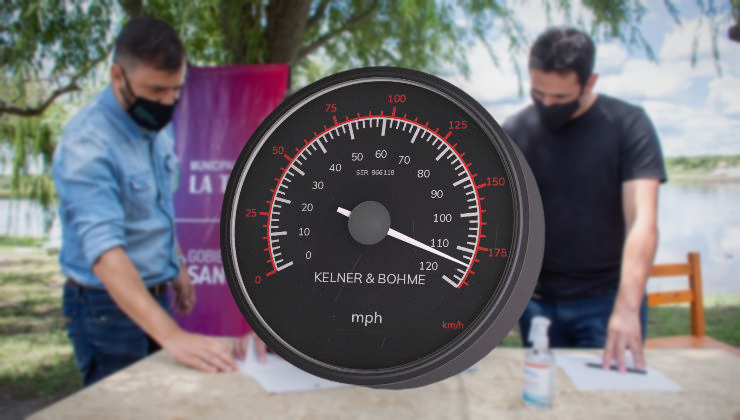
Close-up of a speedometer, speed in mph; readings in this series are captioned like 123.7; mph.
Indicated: 114; mph
